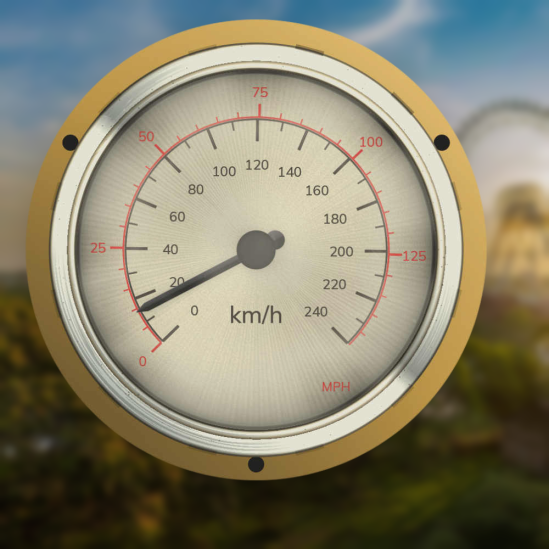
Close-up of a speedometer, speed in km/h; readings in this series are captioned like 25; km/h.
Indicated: 15; km/h
